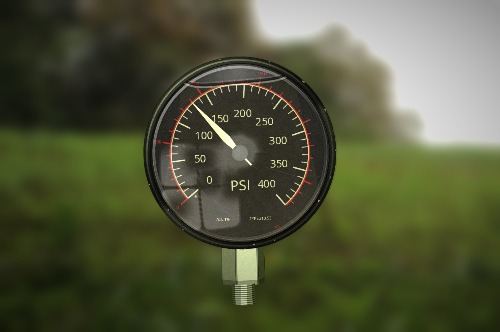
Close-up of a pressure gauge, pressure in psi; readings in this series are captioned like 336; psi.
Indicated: 130; psi
